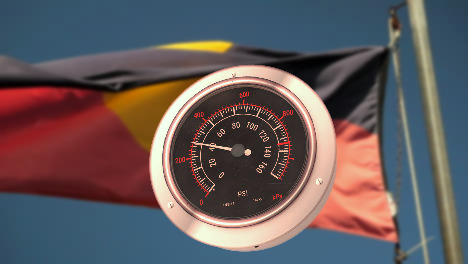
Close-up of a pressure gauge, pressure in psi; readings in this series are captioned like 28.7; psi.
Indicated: 40; psi
